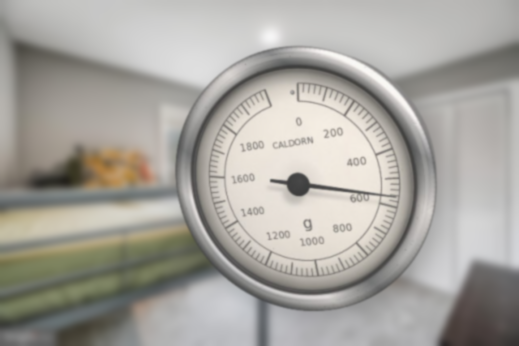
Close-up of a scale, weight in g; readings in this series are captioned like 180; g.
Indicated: 560; g
